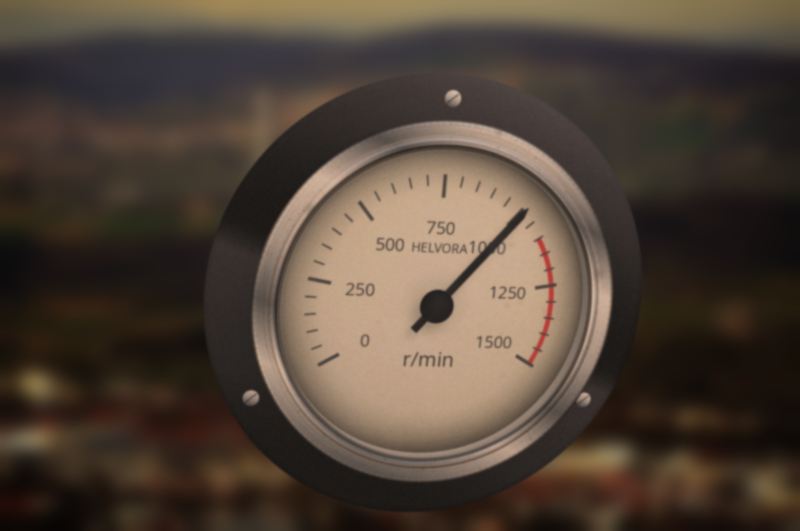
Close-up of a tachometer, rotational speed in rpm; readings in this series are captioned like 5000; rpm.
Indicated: 1000; rpm
